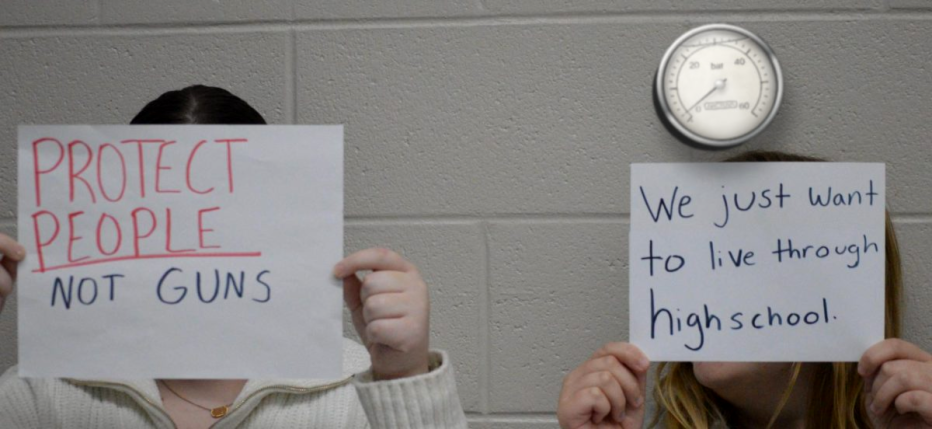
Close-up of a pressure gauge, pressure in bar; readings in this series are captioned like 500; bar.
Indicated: 2; bar
